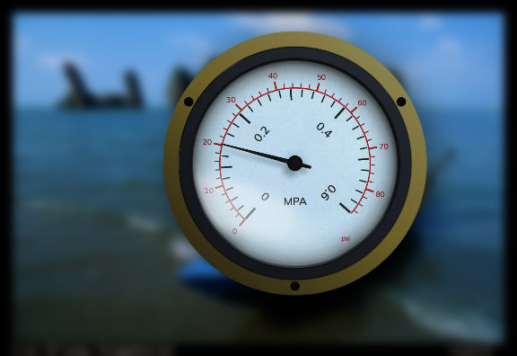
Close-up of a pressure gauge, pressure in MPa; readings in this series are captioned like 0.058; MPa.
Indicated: 0.14; MPa
